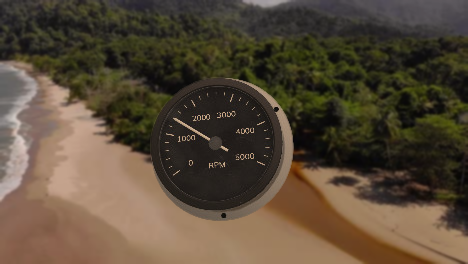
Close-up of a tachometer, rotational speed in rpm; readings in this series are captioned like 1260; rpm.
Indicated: 1400; rpm
